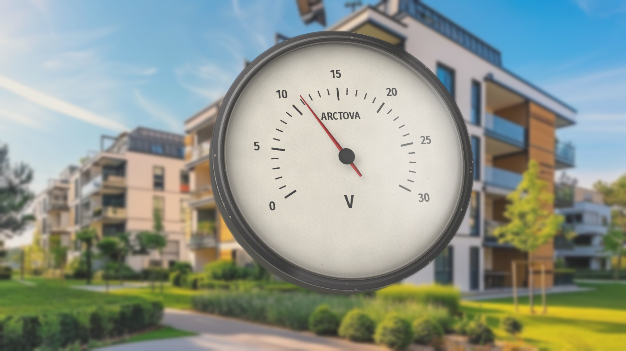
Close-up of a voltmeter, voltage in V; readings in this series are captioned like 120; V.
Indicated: 11; V
